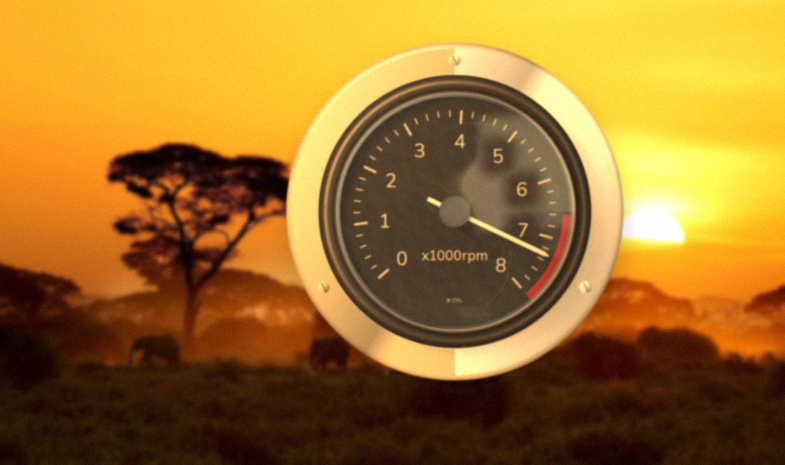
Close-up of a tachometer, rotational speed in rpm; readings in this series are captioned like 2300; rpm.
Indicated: 7300; rpm
